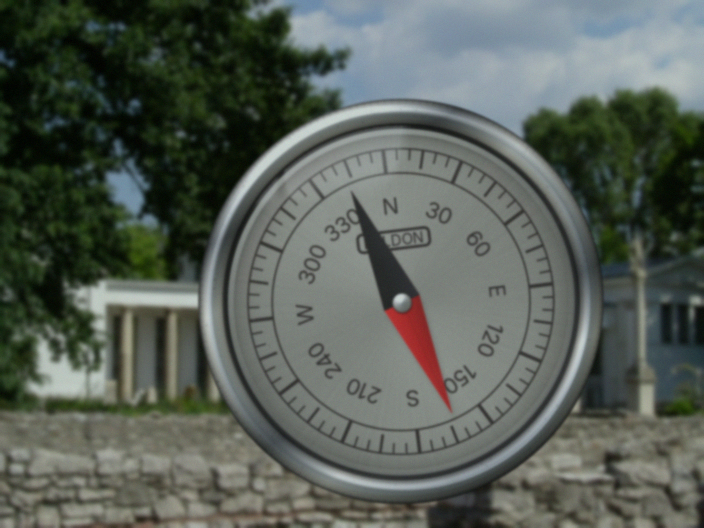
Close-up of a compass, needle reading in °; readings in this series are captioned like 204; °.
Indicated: 162.5; °
